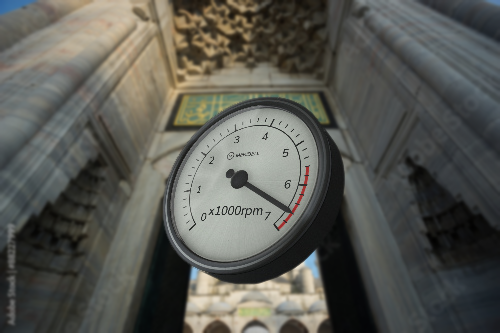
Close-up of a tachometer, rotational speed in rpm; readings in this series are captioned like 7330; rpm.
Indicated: 6600; rpm
